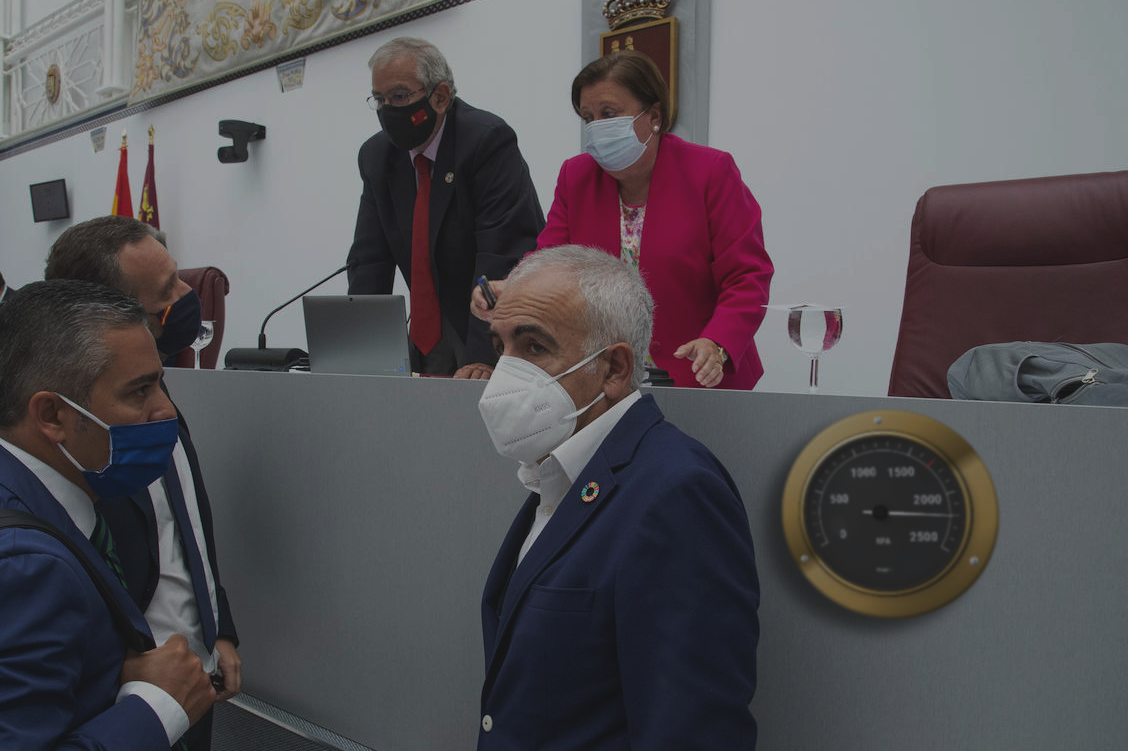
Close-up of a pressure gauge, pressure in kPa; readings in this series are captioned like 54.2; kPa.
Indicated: 2200; kPa
